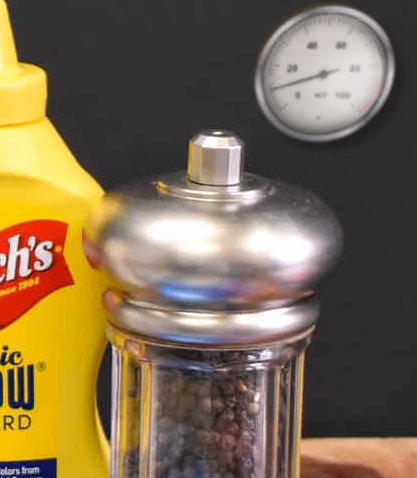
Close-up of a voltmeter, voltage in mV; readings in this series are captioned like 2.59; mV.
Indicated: 10; mV
